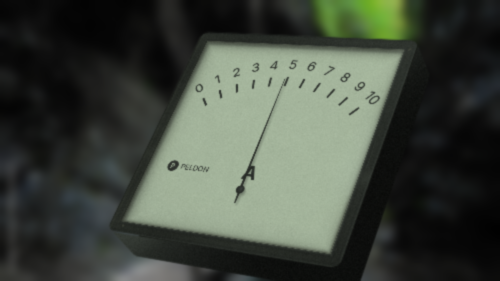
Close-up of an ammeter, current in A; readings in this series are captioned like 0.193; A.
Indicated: 5; A
